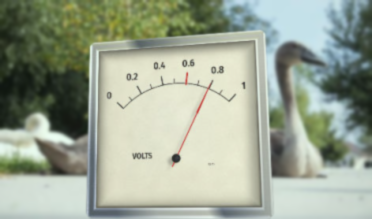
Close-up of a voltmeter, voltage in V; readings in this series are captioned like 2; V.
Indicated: 0.8; V
